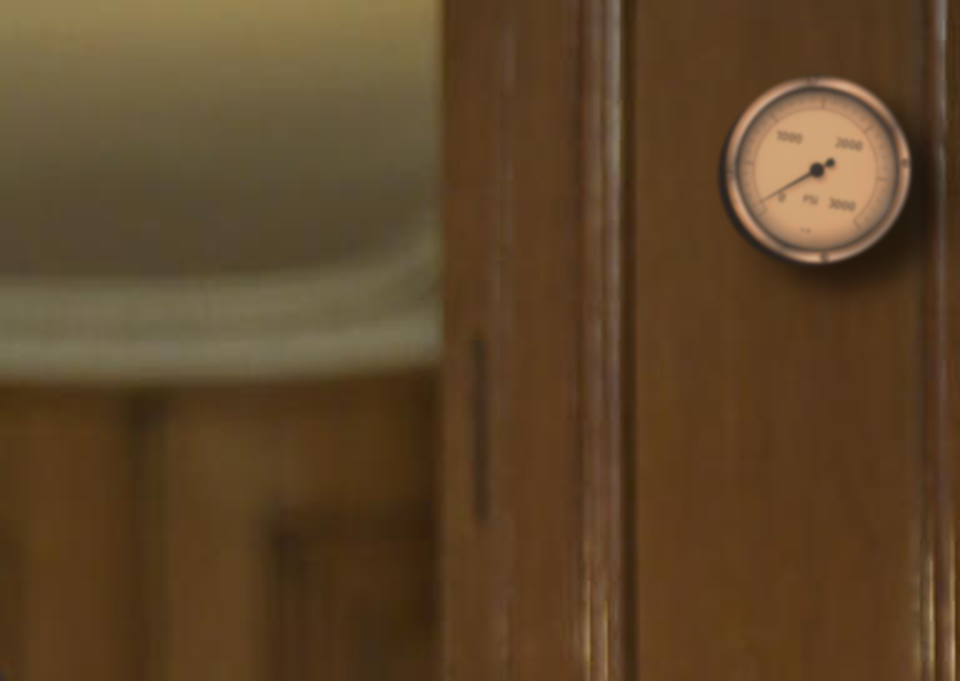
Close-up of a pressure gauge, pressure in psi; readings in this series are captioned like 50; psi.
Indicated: 100; psi
